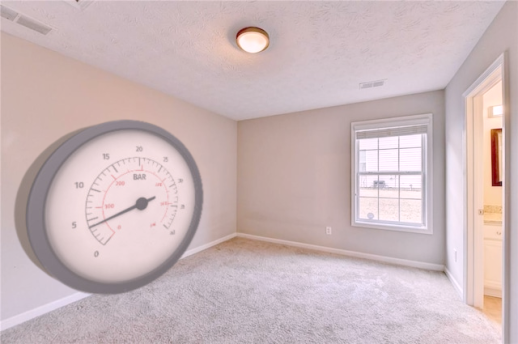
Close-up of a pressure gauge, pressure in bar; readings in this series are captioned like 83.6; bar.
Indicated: 4; bar
